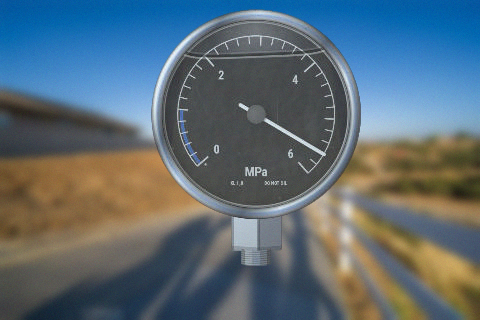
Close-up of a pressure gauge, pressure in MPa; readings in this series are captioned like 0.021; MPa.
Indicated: 5.6; MPa
